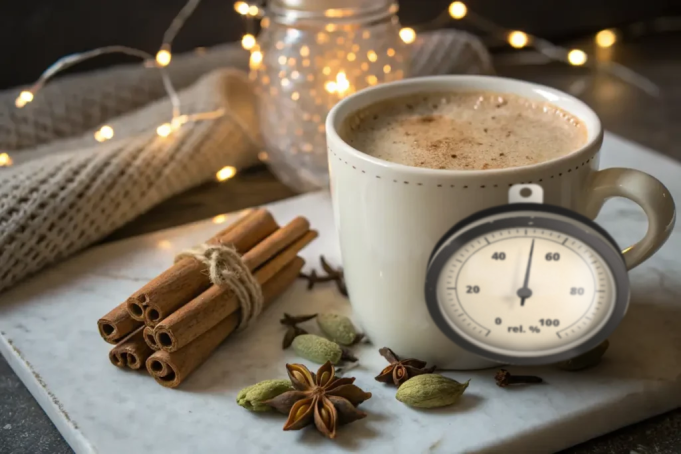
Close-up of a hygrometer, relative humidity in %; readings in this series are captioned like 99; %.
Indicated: 52; %
